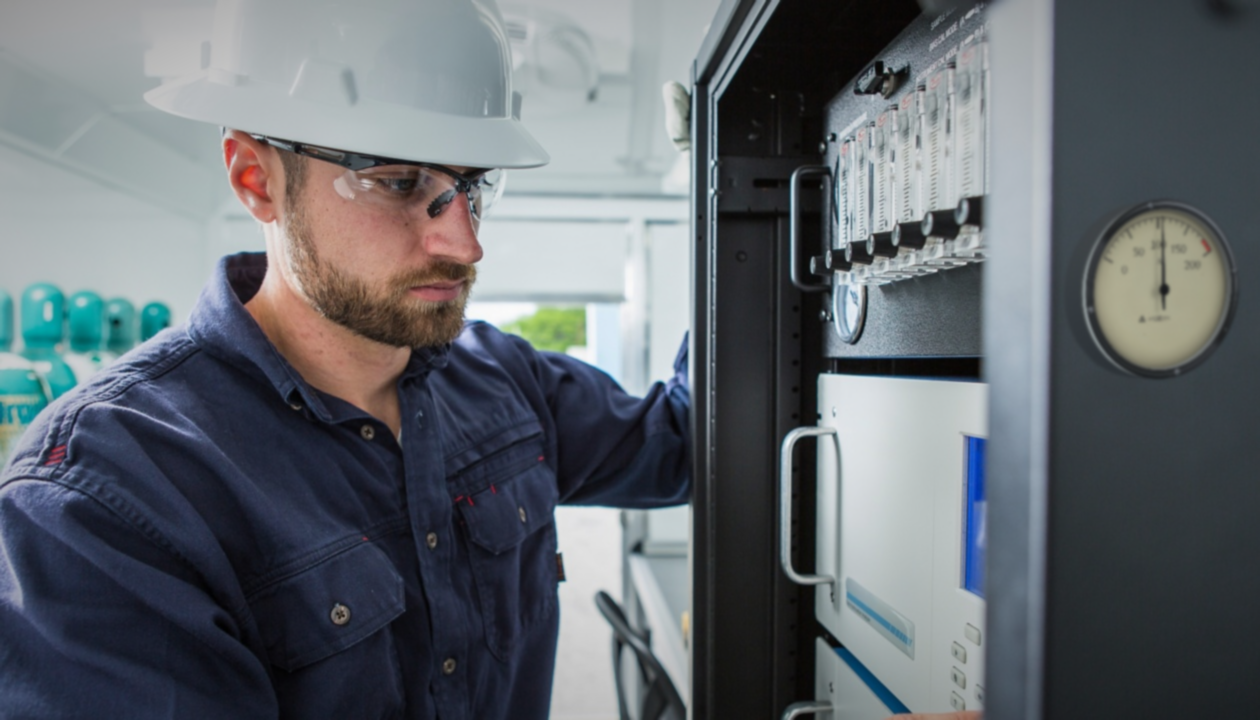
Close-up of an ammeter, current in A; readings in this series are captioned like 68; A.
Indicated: 100; A
